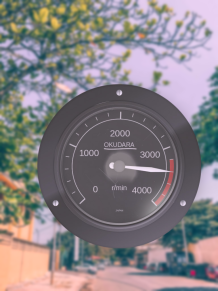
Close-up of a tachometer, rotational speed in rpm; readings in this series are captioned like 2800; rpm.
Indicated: 3400; rpm
